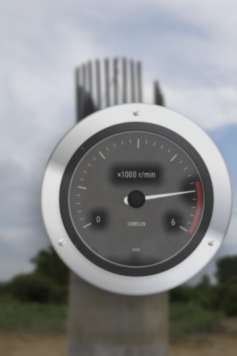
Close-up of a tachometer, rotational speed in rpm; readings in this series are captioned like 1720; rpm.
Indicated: 5000; rpm
